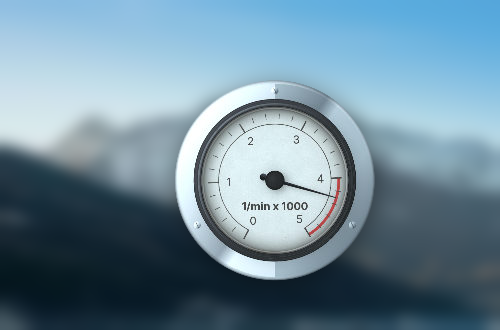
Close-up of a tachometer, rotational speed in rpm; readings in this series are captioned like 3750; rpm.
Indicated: 4300; rpm
